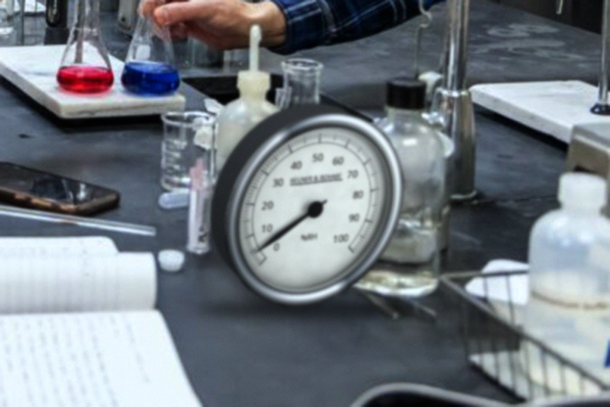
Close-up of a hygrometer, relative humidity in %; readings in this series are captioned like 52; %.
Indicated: 5; %
